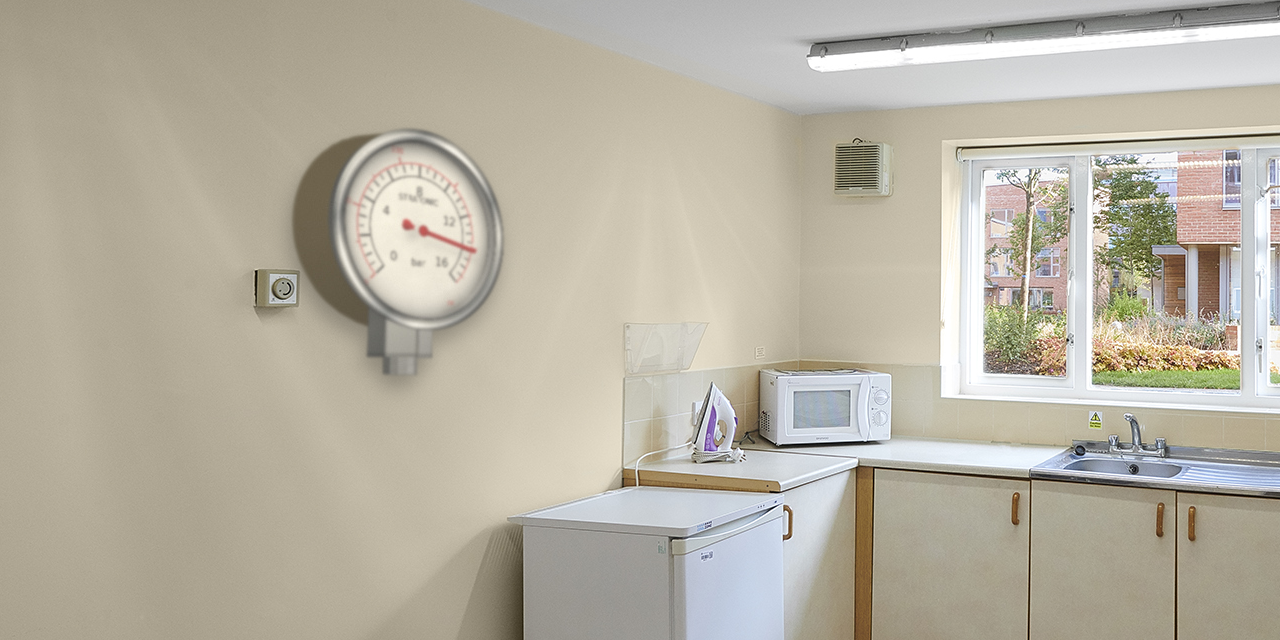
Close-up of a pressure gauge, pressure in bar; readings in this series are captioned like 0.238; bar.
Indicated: 14; bar
